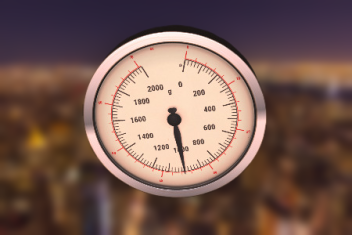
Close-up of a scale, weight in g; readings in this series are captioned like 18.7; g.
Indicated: 1000; g
